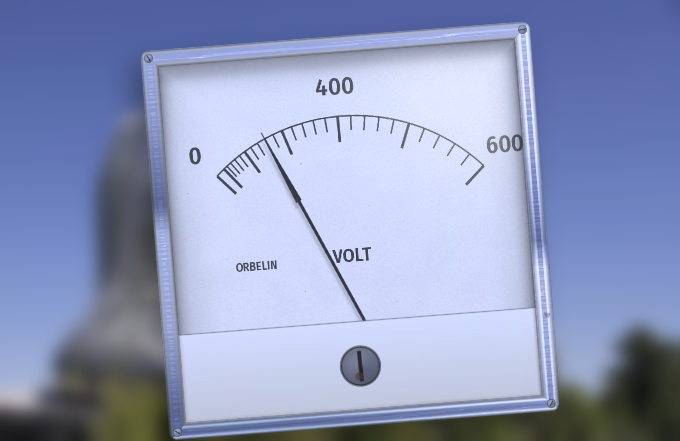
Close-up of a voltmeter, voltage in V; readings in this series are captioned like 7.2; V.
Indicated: 260; V
